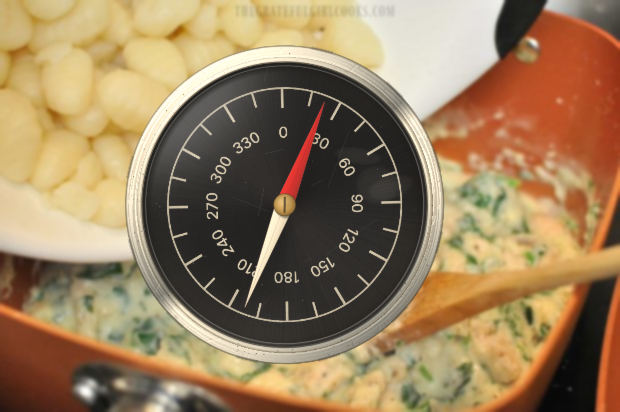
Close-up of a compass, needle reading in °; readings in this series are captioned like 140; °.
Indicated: 22.5; °
